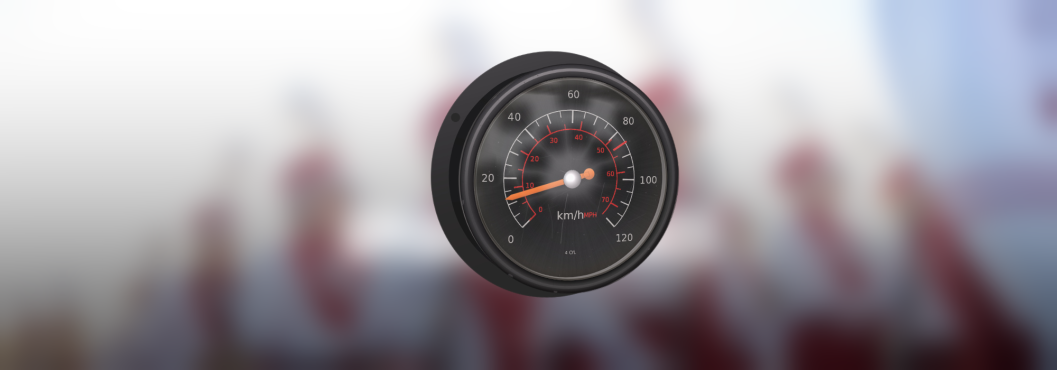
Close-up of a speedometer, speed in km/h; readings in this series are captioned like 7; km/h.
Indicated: 12.5; km/h
